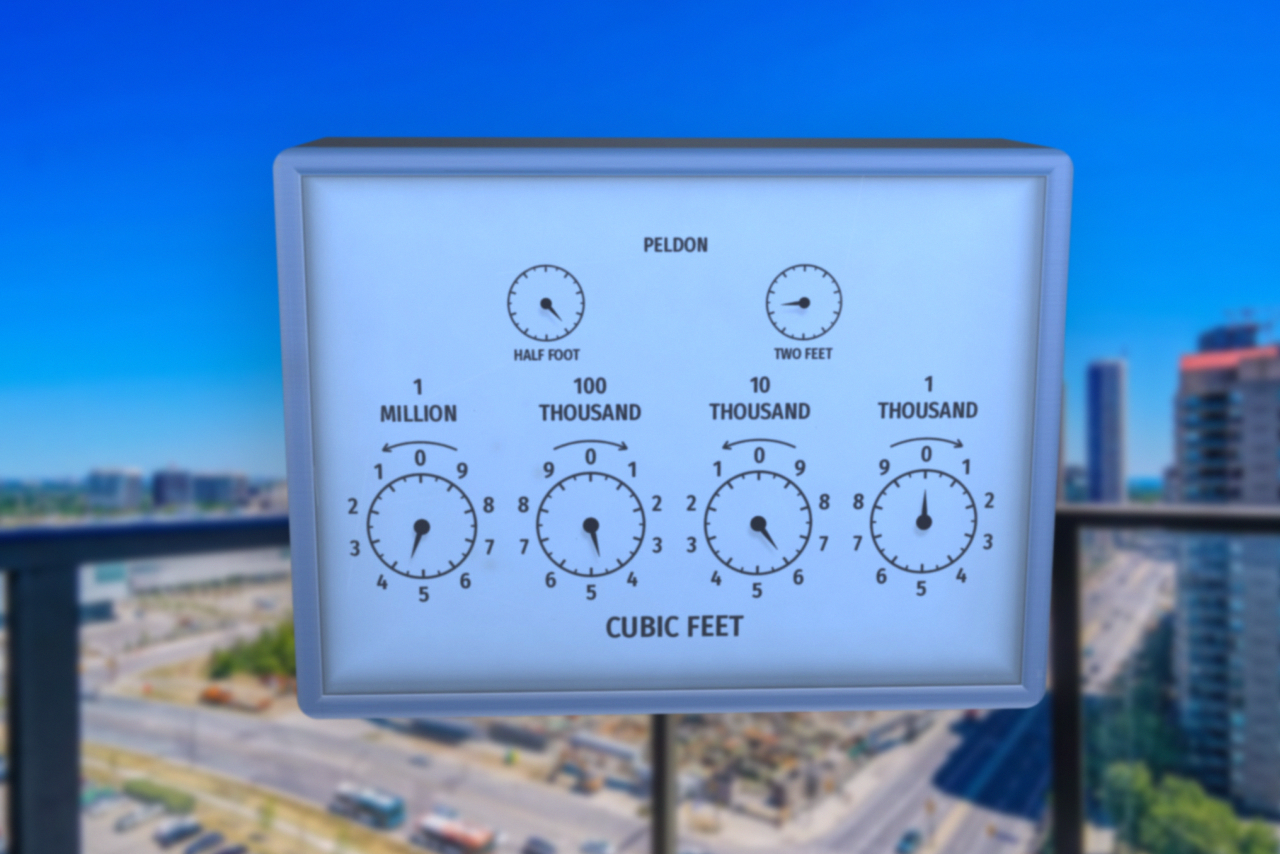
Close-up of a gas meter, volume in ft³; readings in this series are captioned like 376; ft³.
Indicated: 446000; ft³
